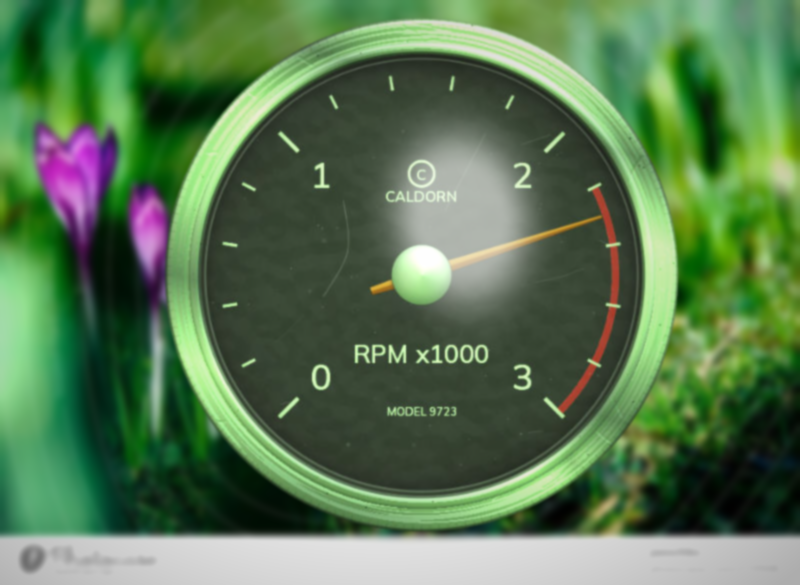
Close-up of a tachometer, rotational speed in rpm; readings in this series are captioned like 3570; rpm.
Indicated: 2300; rpm
